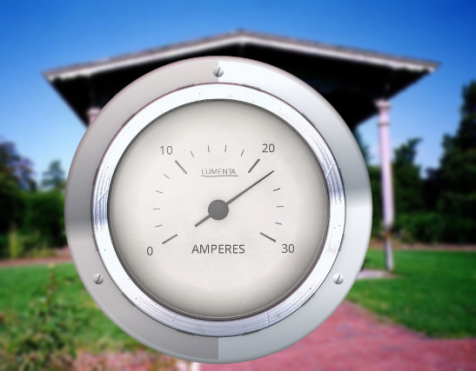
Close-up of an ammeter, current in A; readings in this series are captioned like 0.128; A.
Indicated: 22; A
